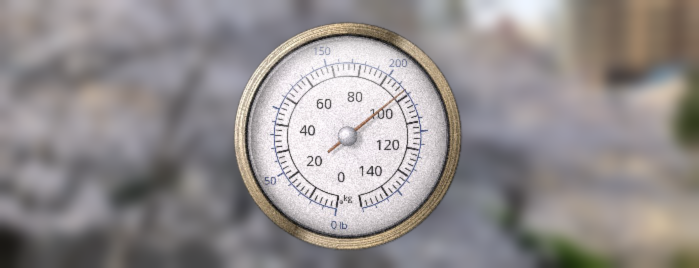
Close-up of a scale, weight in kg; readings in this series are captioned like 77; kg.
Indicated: 98; kg
